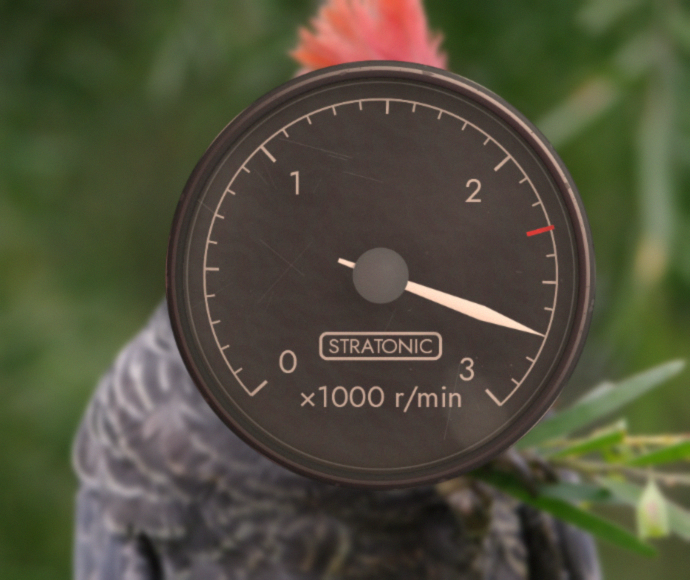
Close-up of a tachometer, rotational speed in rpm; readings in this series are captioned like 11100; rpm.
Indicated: 2700; rpm
